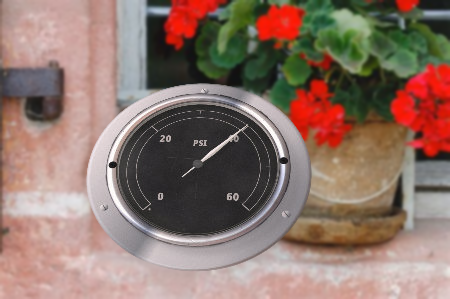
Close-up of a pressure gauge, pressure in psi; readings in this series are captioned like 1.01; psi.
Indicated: 40; psi
